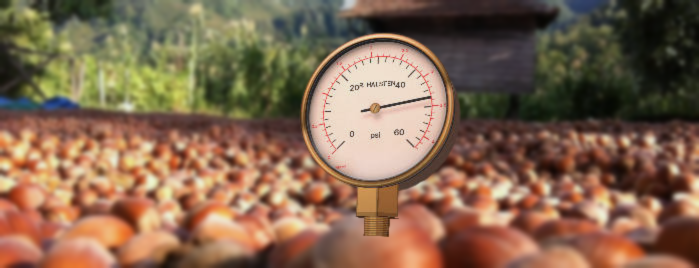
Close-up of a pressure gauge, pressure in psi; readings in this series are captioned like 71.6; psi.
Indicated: 48; psi
